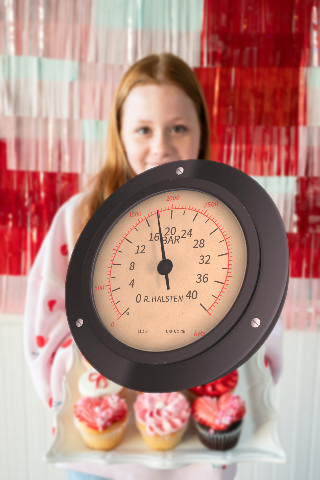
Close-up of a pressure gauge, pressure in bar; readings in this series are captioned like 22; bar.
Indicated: 18; bar
